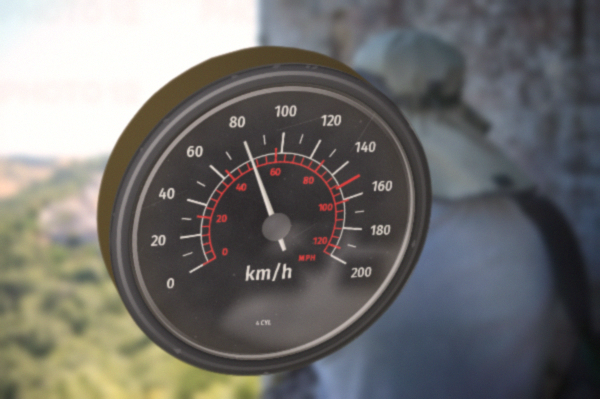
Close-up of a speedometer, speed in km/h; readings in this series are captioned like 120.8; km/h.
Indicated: 80; km/h
